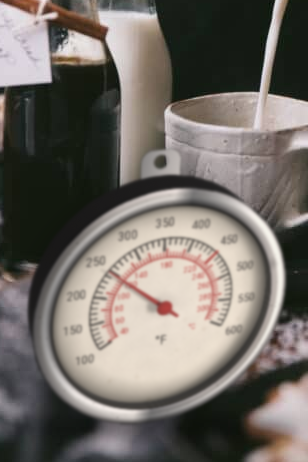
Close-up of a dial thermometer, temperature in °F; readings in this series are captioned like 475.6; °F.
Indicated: 250; °F
